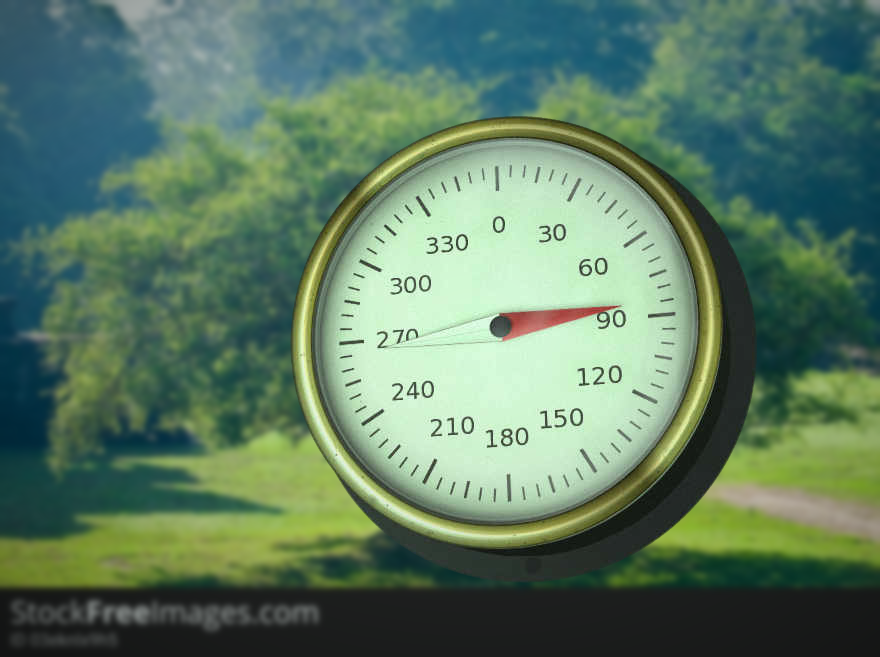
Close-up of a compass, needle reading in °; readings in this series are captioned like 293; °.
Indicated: 85; °
